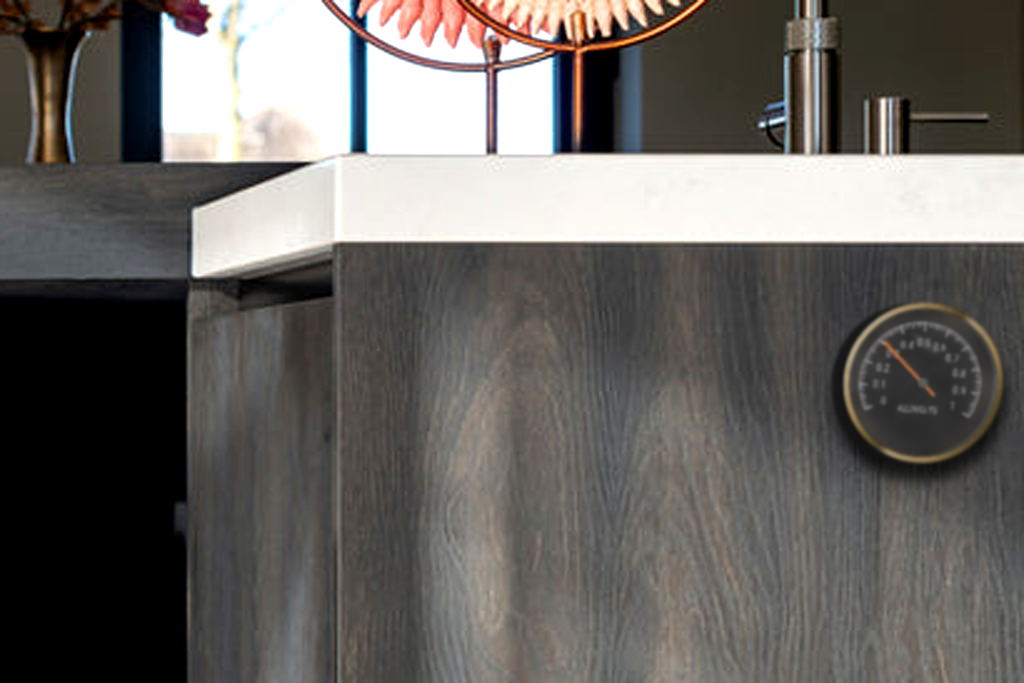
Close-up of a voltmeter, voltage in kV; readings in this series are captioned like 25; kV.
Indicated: 0.3; kV
